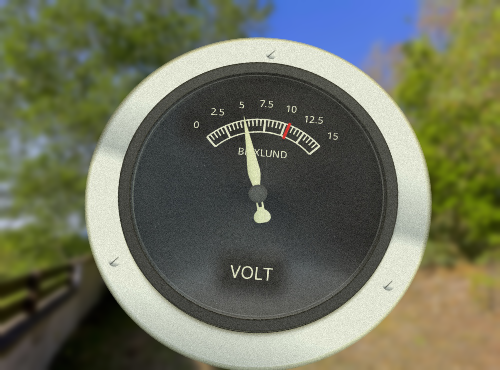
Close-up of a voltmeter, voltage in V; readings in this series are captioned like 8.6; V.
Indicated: 5; V
